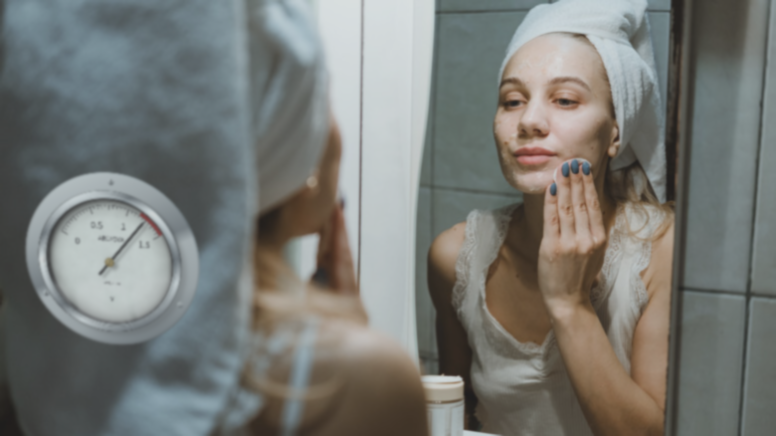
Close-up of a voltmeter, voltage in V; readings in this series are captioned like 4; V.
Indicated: 1.25; V
